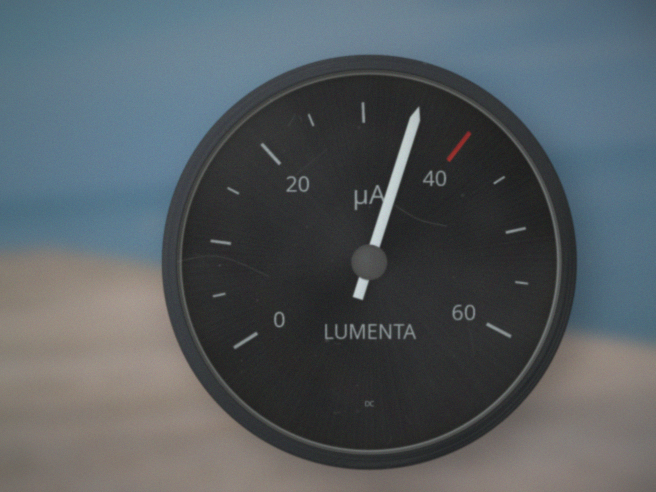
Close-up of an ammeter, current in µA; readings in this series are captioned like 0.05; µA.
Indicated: 35; µA
